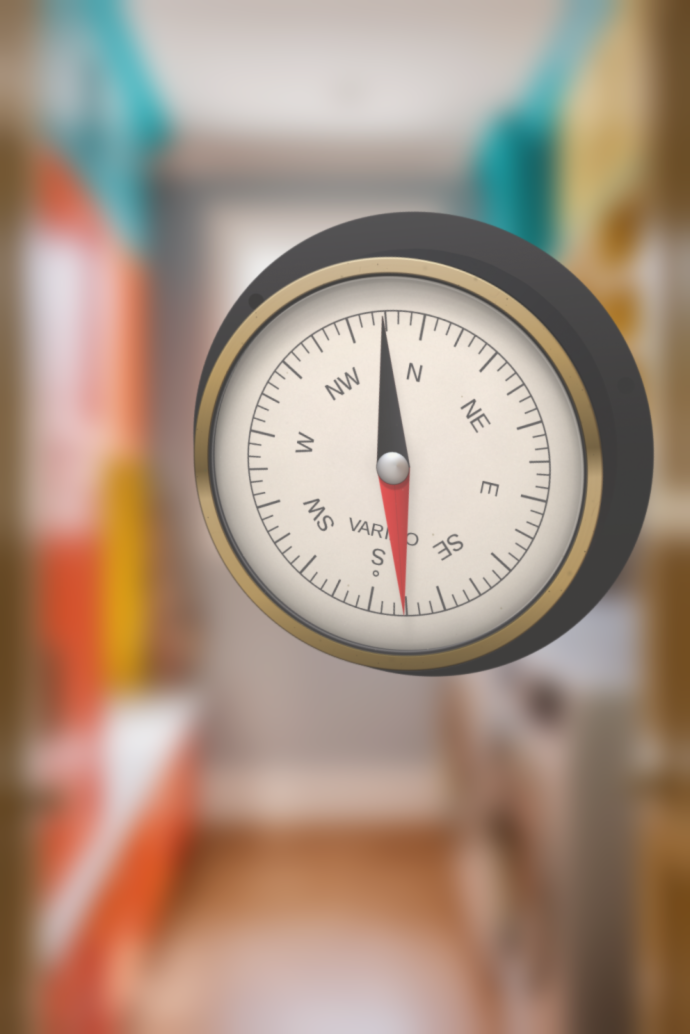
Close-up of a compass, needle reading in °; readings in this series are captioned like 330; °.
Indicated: 165; °
